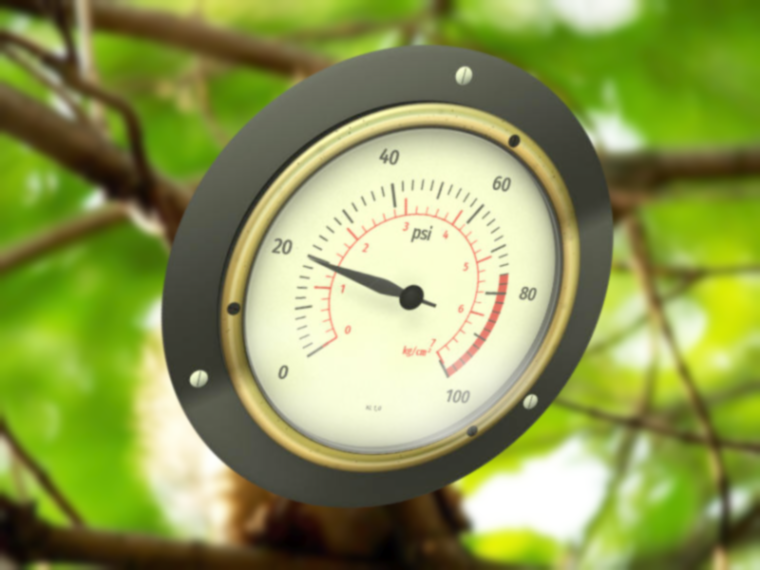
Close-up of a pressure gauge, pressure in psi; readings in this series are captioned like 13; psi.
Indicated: 20; psi
